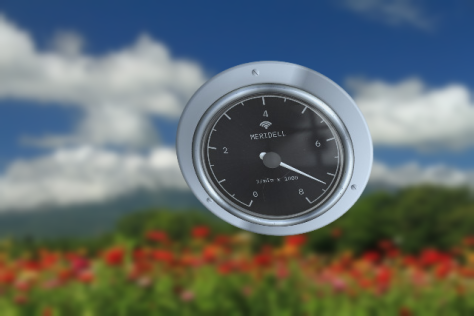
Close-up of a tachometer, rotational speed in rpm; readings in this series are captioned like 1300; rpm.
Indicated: 7250; rpm
